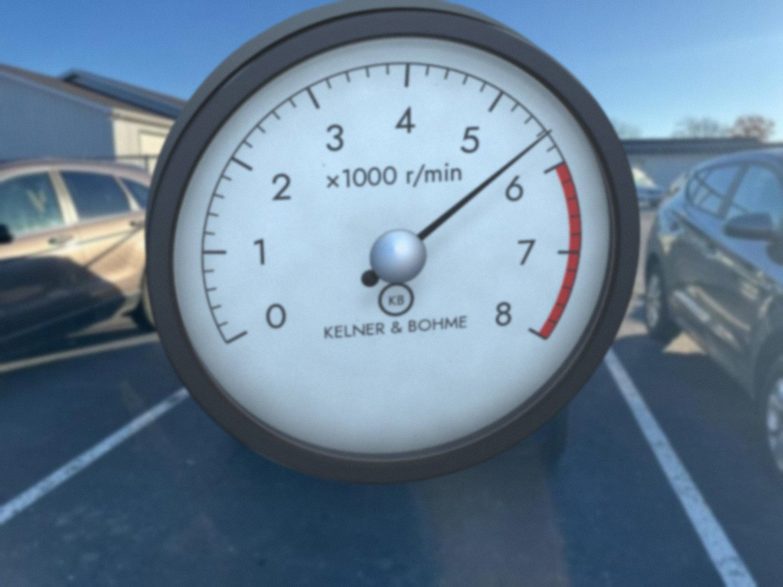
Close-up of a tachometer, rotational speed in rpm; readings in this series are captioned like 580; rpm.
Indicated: 5600; rpm
